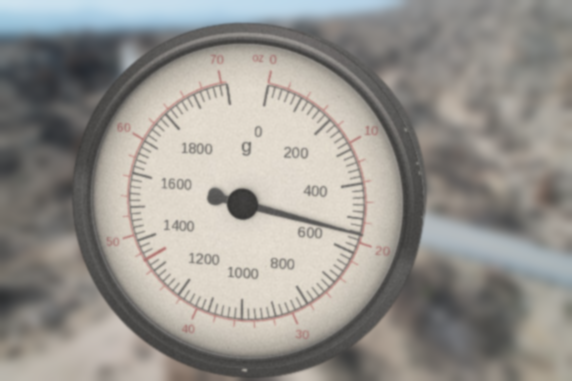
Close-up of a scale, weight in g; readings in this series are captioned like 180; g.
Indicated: 540; g
